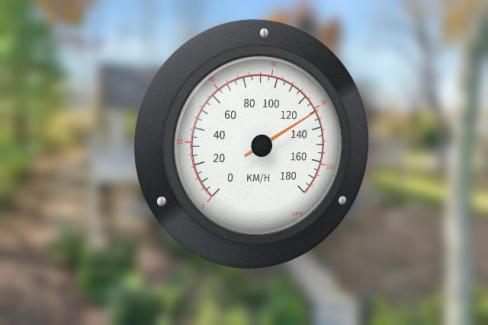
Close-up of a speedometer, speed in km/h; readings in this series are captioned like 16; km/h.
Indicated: 130; km/h
